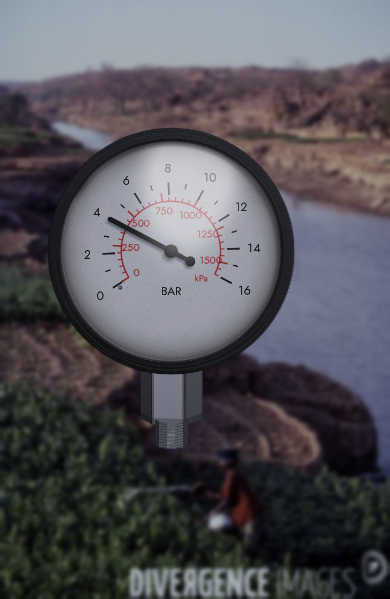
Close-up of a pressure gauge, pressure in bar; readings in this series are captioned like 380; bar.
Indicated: 4; bar
